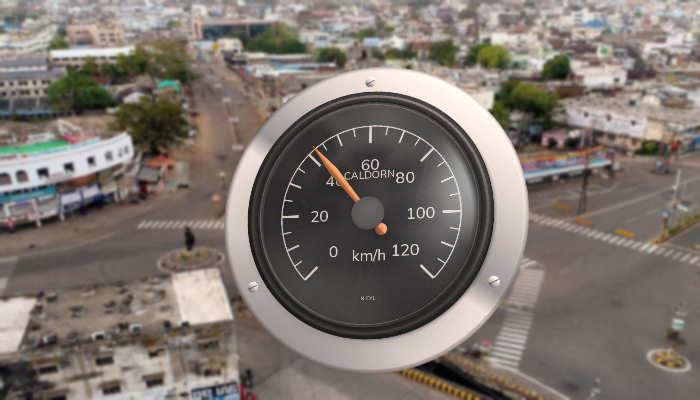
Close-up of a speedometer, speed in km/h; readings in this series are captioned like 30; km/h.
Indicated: 42.5; km/h
